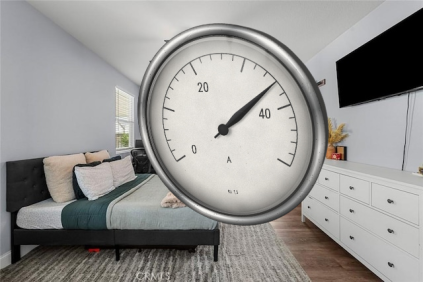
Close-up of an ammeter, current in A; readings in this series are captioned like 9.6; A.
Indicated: 36; A
